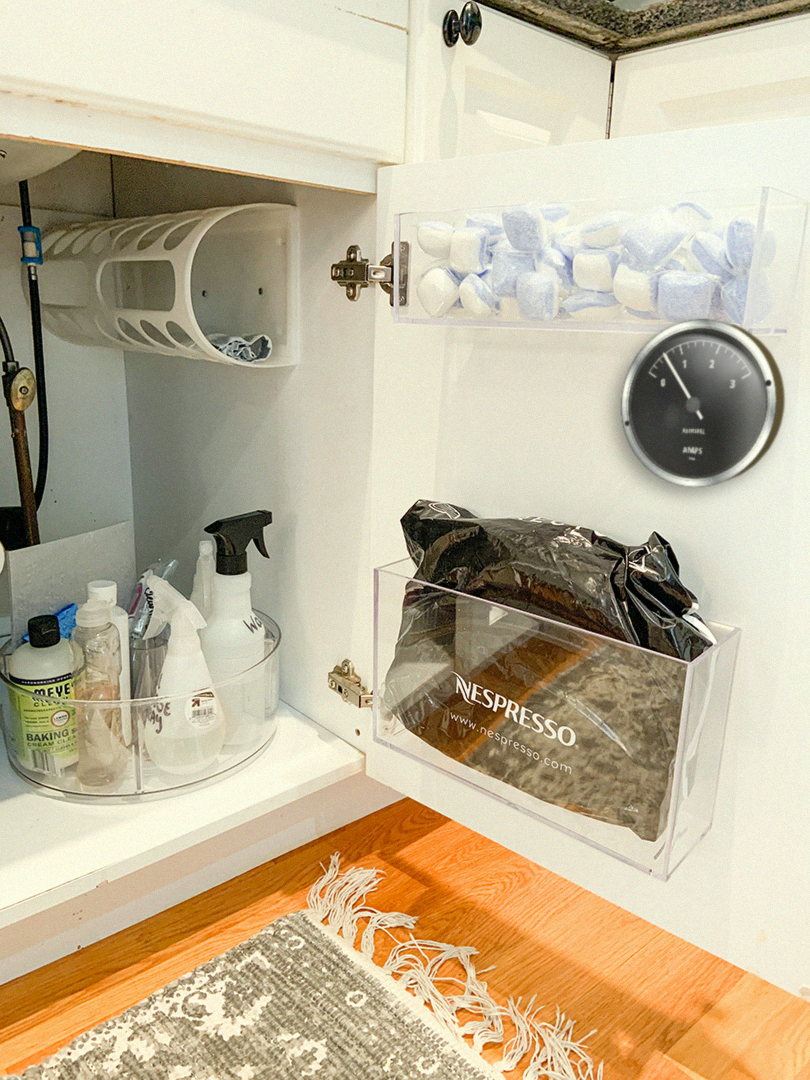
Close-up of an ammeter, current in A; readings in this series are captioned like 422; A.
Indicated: 0.6; A
